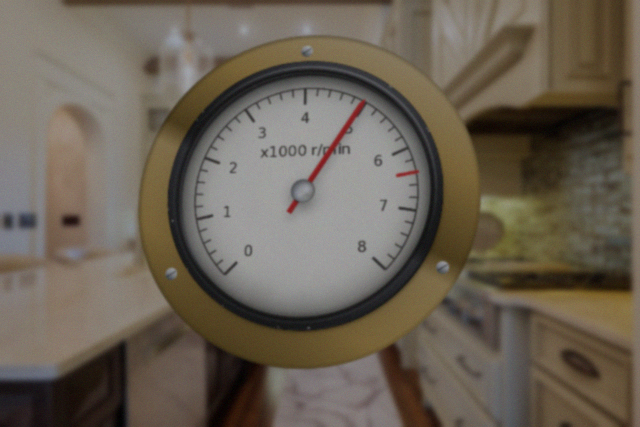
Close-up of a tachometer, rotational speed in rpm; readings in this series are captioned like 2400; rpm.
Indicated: 5000; rpm
